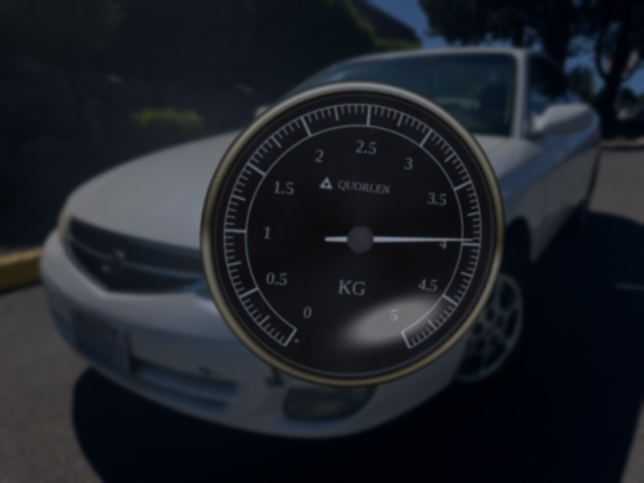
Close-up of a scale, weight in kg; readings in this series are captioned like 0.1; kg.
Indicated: 3.95; kg
